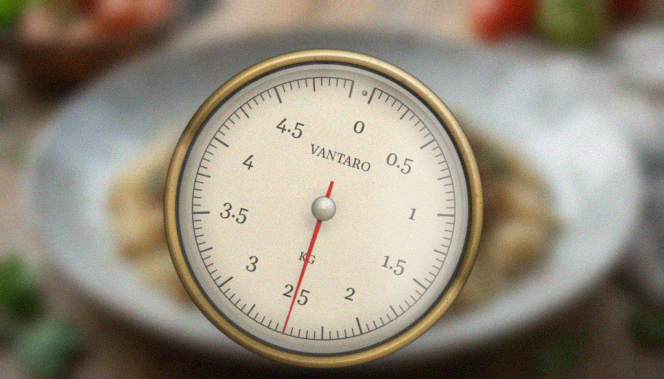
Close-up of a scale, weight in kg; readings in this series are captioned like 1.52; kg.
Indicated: 2.5; kg
